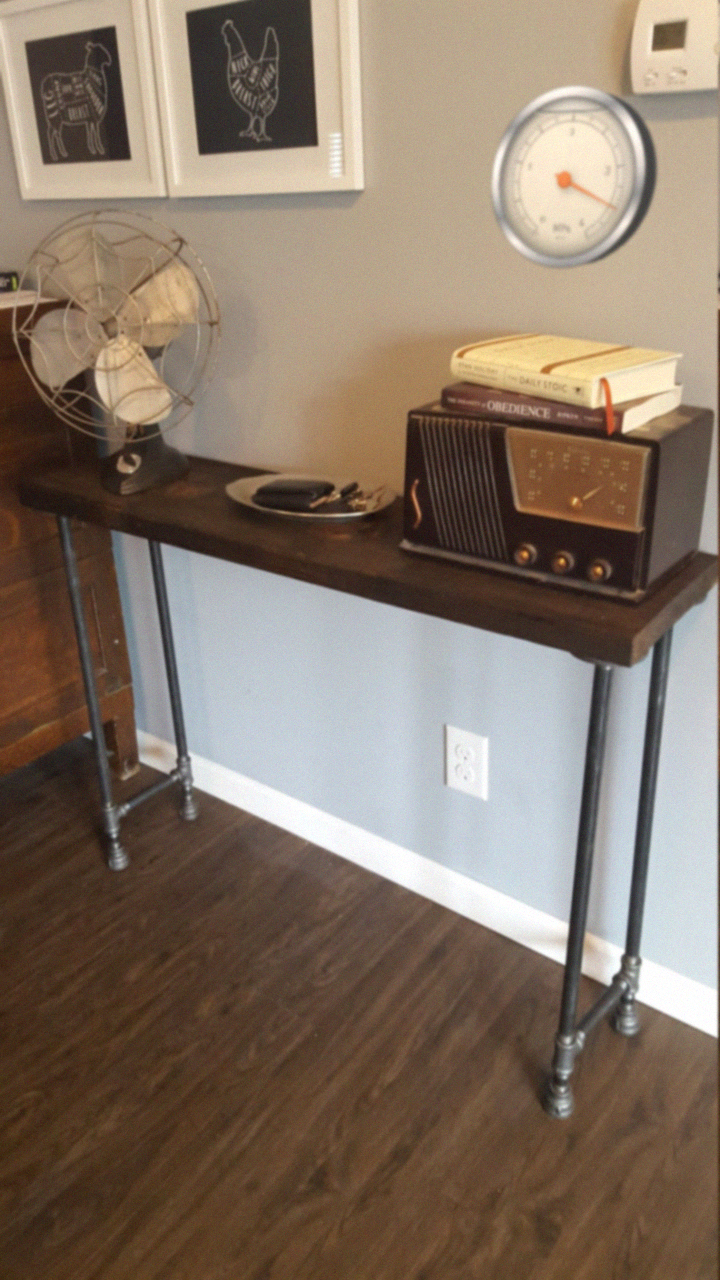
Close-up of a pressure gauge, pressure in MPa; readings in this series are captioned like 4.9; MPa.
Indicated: 3.5; MPa
